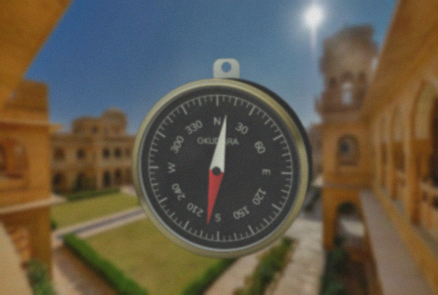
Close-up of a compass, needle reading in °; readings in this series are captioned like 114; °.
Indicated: 190; °
